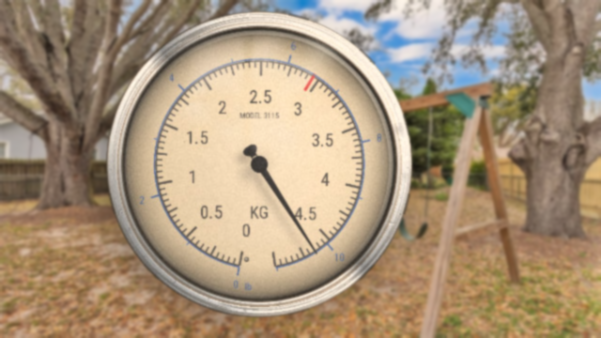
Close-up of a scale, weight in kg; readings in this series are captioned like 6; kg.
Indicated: 4.65; kg
